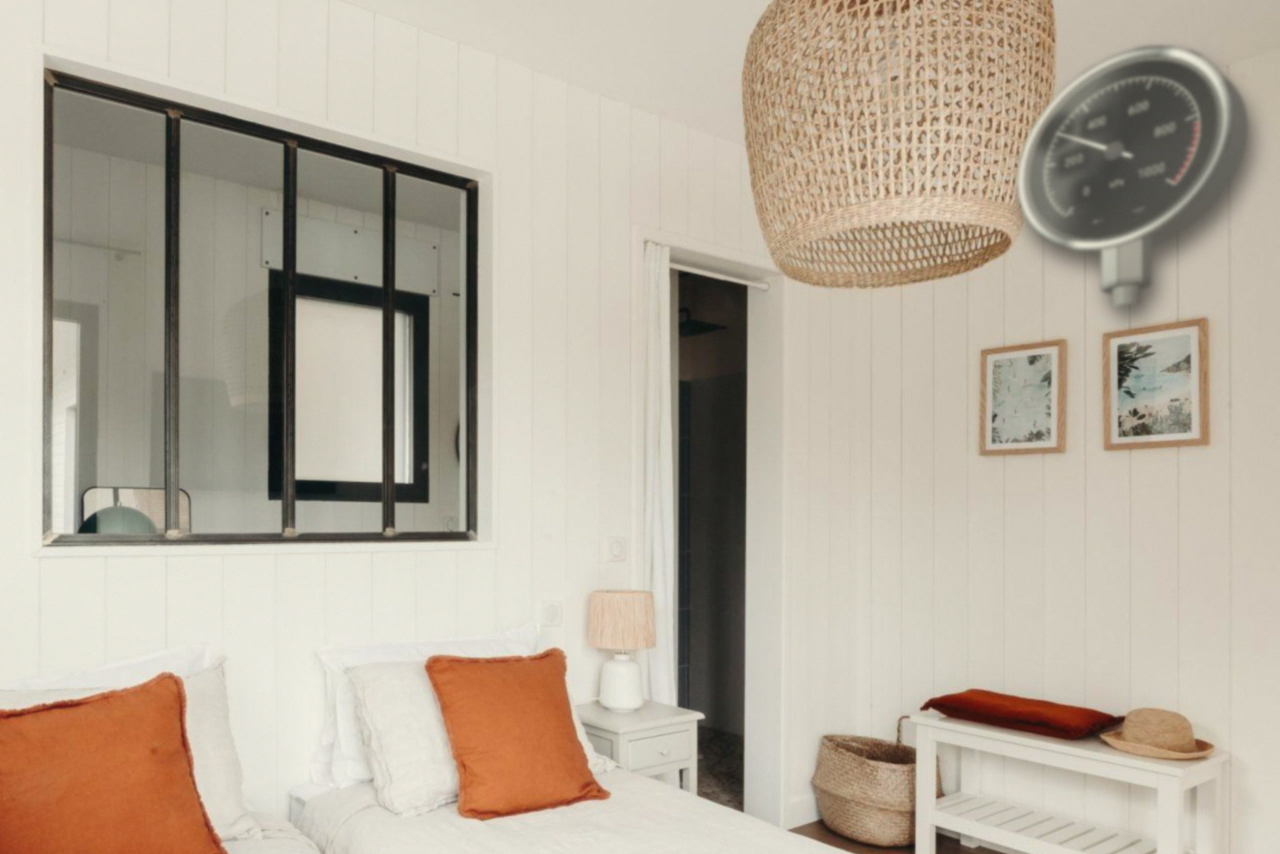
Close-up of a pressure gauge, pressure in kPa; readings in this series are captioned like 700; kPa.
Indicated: 300; kPa
